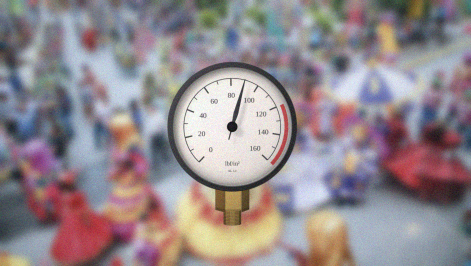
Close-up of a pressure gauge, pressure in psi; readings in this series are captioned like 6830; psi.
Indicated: 90; psi
